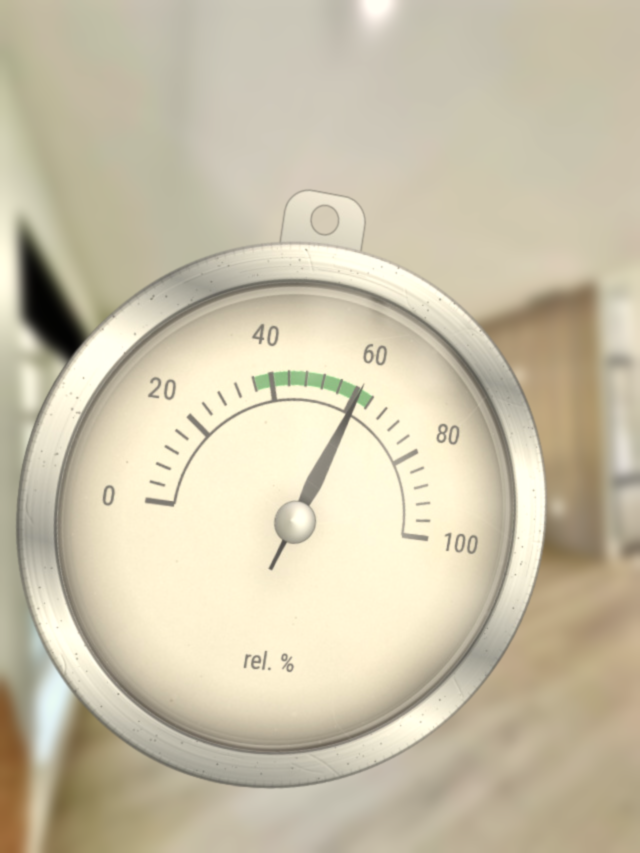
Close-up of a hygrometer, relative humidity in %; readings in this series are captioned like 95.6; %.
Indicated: 60; %
